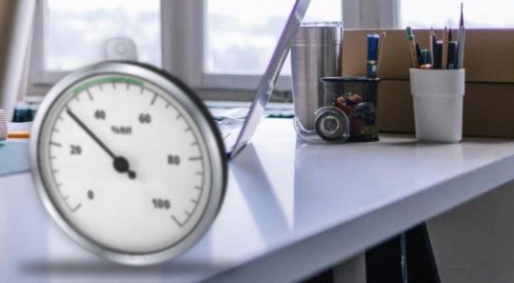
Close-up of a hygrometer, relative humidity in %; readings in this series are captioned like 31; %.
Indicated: 32; %
